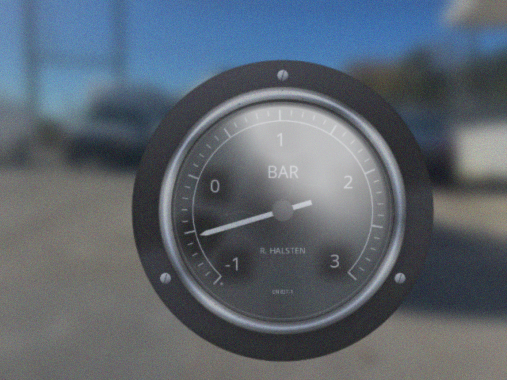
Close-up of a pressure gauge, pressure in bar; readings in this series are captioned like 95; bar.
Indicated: -0.55; bar
